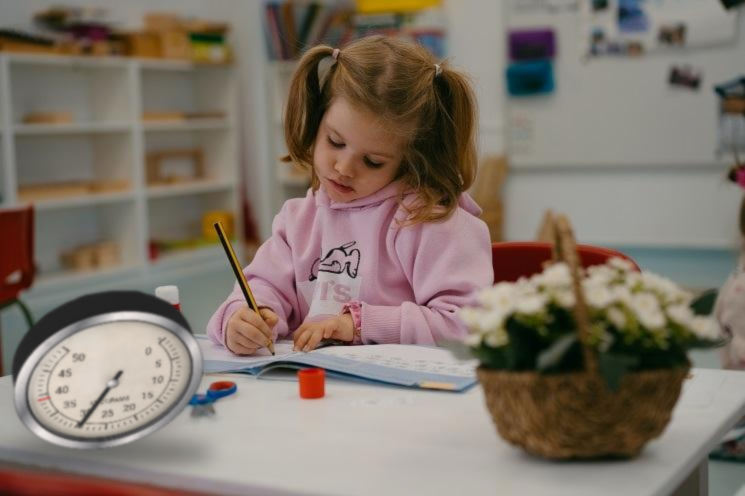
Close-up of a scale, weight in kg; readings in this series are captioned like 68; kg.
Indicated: 30; kg
